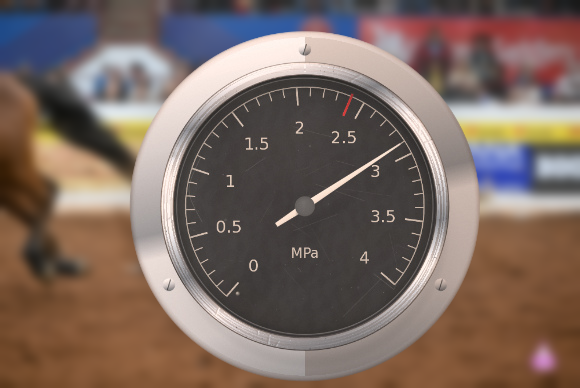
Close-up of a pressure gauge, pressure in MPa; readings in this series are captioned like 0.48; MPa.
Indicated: 2.9; MPa
